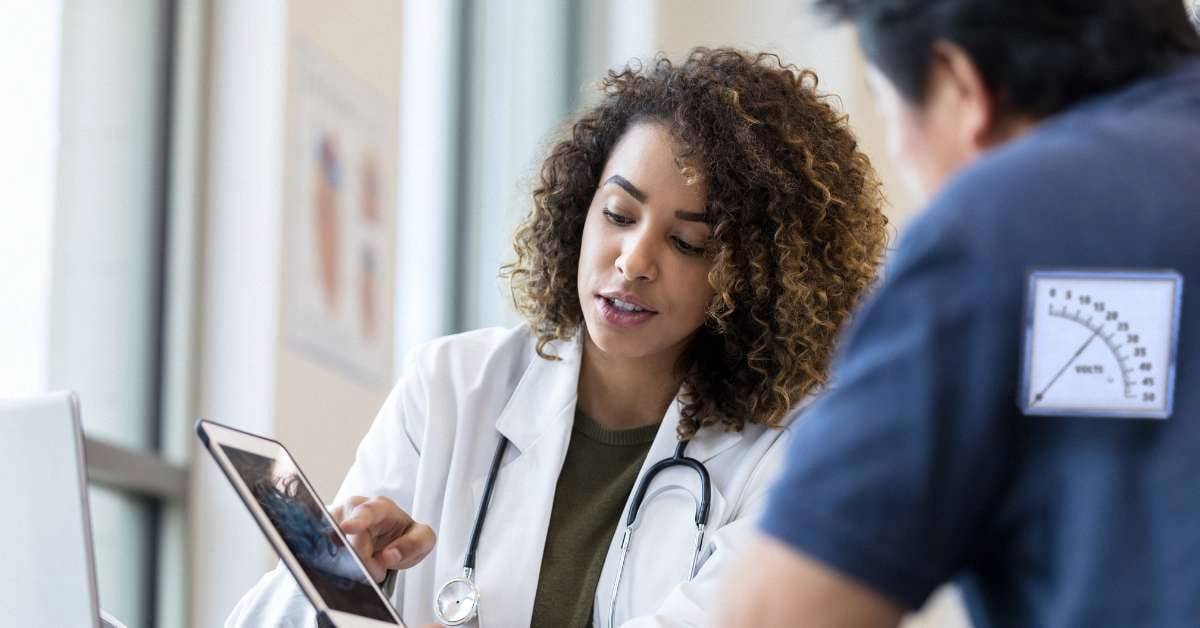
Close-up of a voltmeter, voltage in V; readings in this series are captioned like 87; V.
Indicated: 20; V
